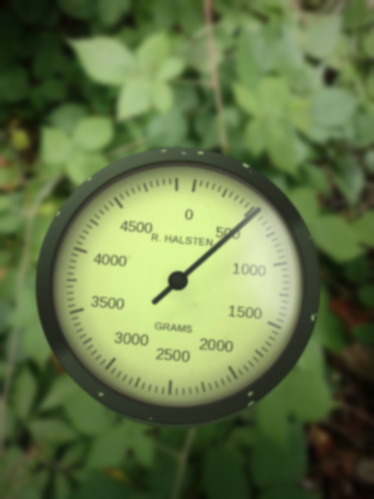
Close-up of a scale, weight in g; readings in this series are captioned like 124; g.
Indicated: 550; g
